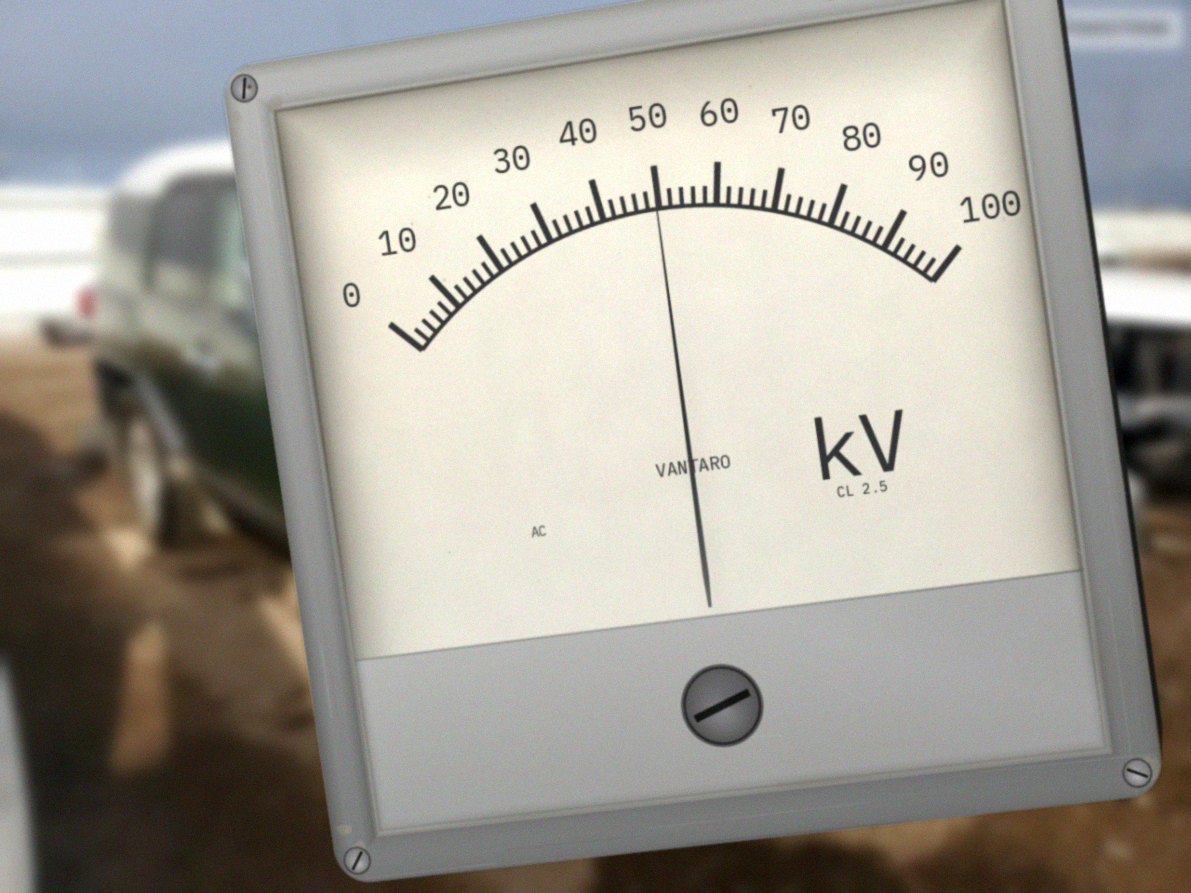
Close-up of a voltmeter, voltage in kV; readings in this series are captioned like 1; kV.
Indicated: 50; kV
